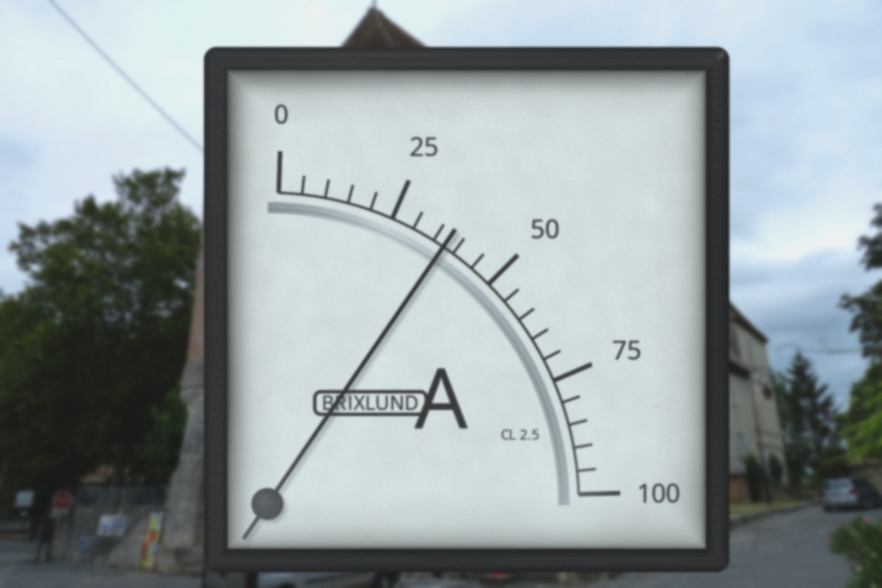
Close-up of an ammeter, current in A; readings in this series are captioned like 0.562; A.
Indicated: 37.5; A
